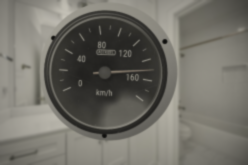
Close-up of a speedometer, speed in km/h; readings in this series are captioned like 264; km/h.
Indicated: 150; km/h
